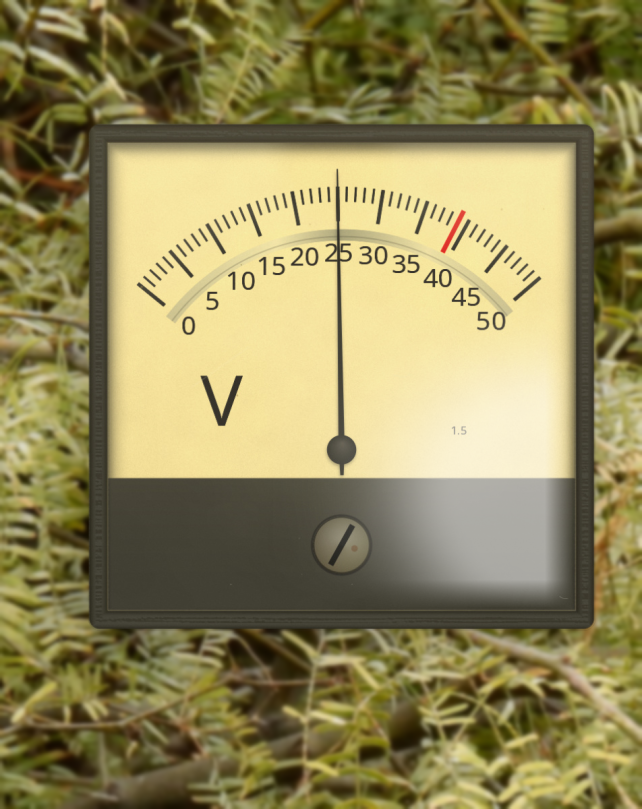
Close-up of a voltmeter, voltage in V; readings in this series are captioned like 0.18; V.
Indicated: 25; V
